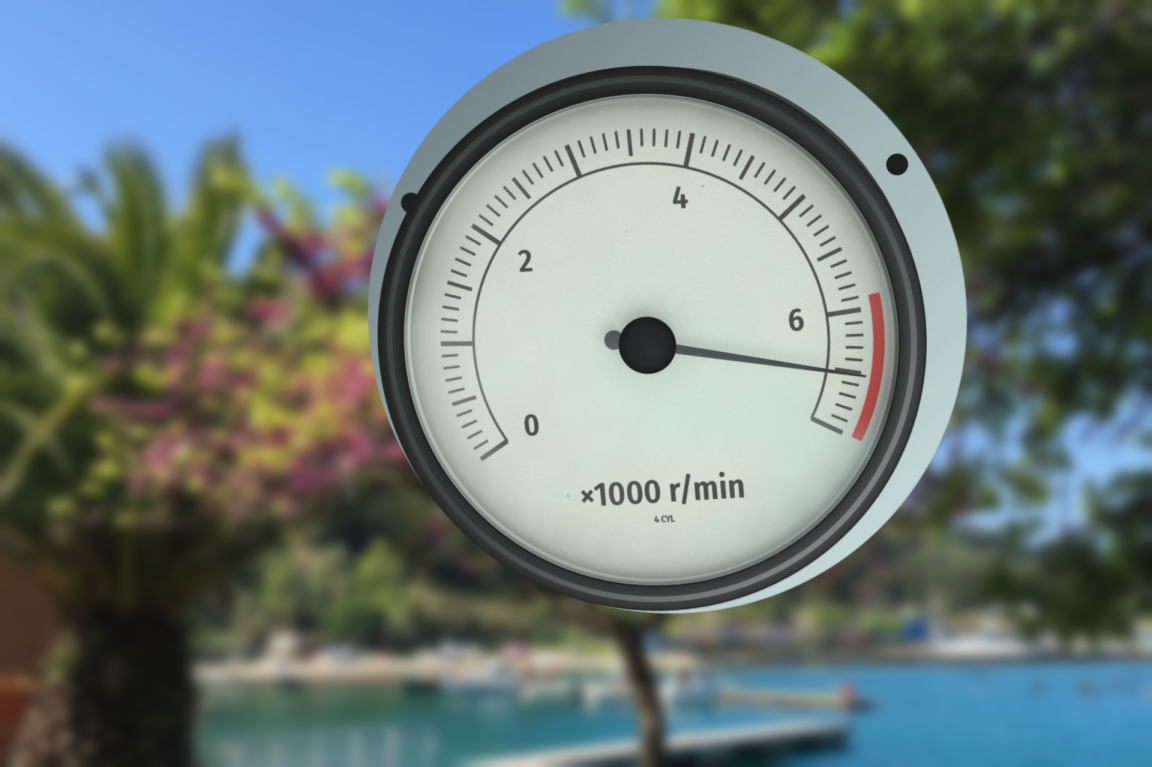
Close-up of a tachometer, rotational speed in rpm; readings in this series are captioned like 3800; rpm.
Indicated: 6500; rpm
